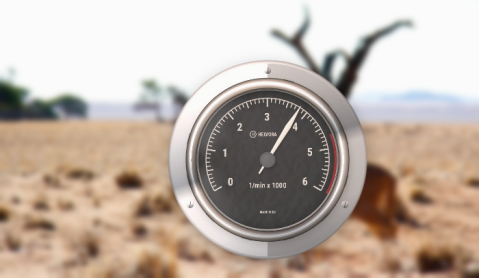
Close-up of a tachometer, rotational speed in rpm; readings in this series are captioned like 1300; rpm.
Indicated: 3800; rpm
